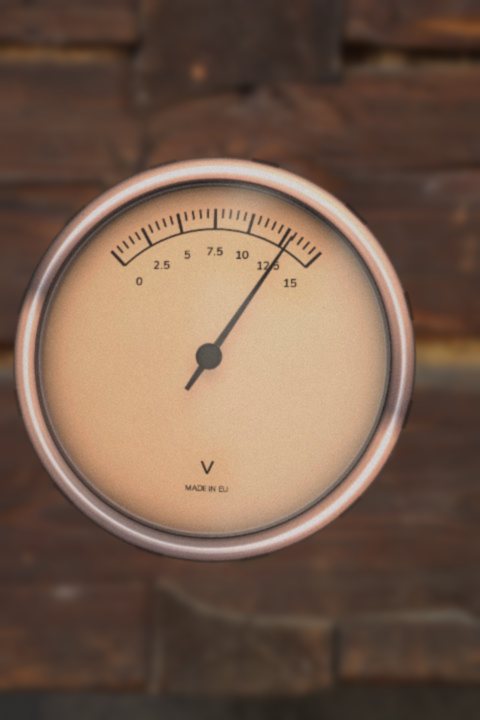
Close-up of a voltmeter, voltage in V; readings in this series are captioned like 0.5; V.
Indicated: 13; V
